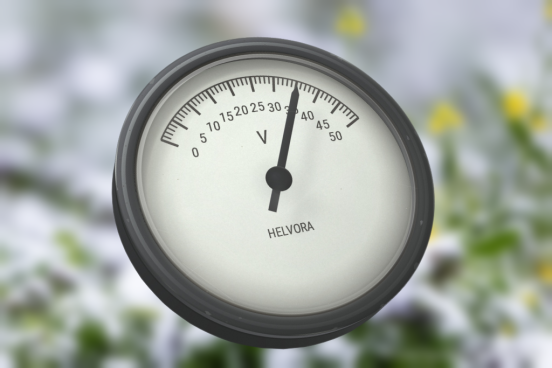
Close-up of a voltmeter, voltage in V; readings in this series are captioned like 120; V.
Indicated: 35; V
